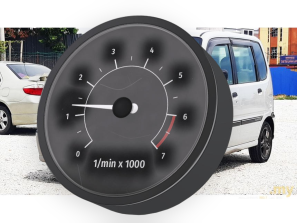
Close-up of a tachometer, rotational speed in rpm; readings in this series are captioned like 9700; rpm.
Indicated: 1250; rpm
